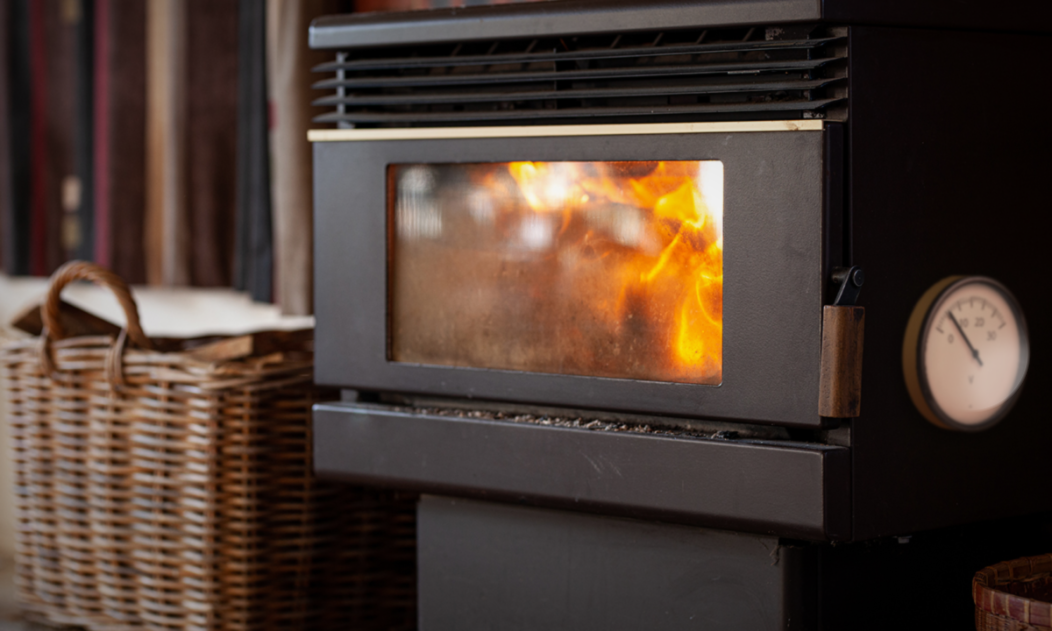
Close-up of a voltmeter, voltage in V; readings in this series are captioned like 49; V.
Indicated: 5; V
